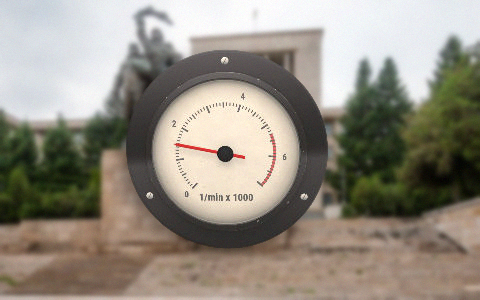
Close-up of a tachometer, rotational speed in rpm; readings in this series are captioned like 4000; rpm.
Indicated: 1500; rpm
